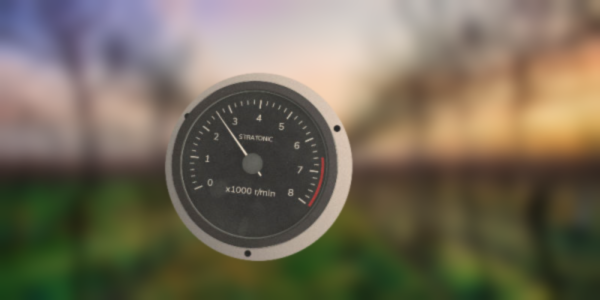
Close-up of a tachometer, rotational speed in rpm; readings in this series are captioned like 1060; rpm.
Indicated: 2600; rpm
